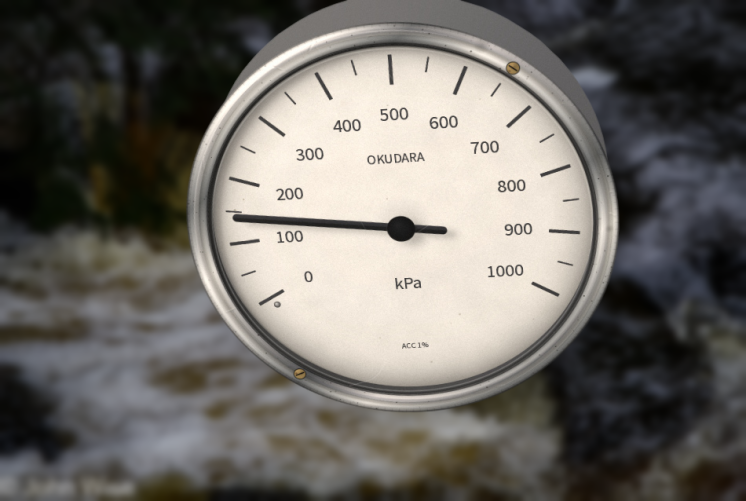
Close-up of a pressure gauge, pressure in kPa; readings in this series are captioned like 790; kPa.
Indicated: 150; kPa
